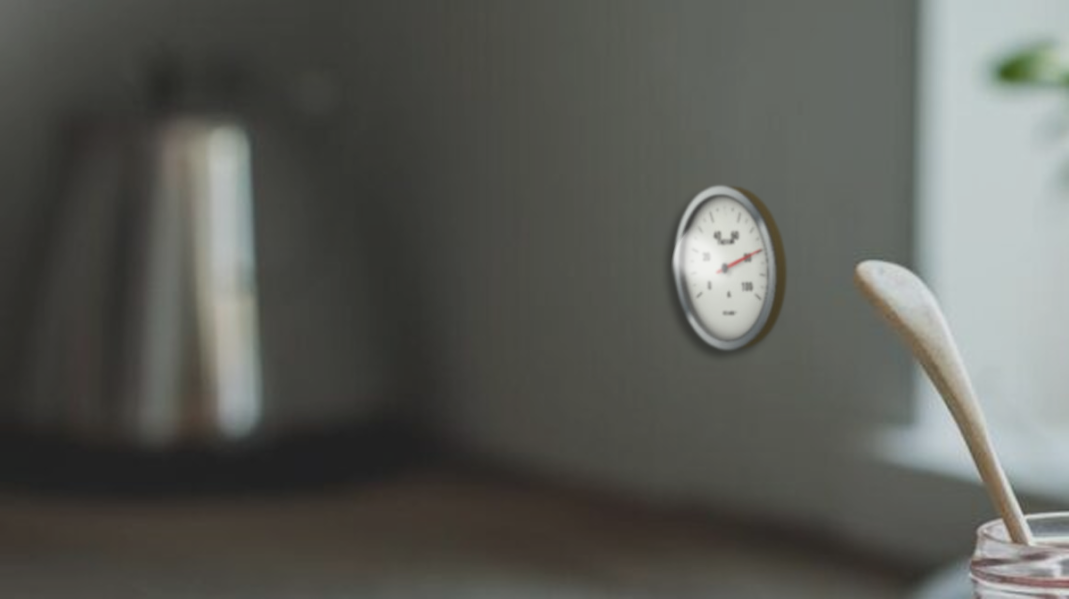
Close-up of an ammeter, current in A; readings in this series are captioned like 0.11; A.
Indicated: 80; A
